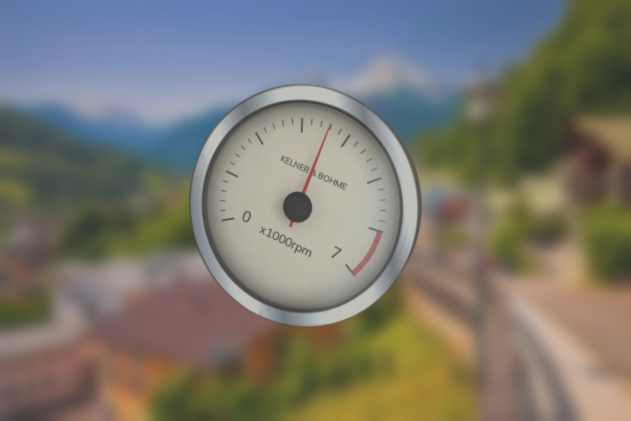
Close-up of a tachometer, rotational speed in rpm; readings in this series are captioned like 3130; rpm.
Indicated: 3600; rpm
